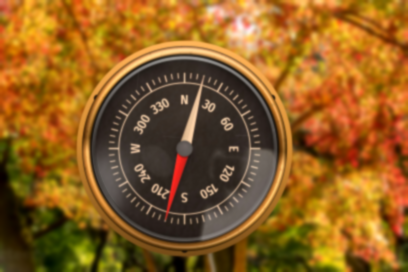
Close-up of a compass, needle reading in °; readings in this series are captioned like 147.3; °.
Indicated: 195; °
